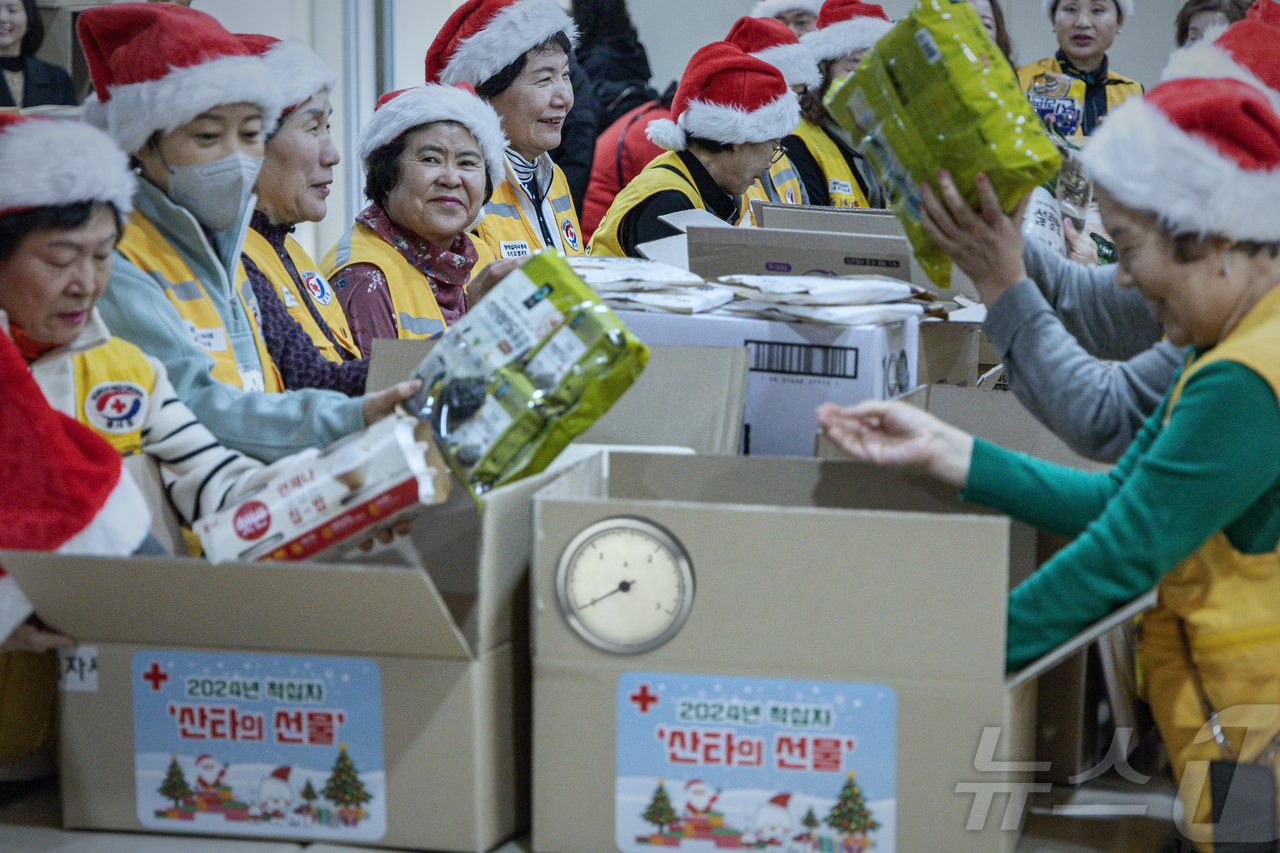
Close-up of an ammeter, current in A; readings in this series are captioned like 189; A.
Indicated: 0; A
